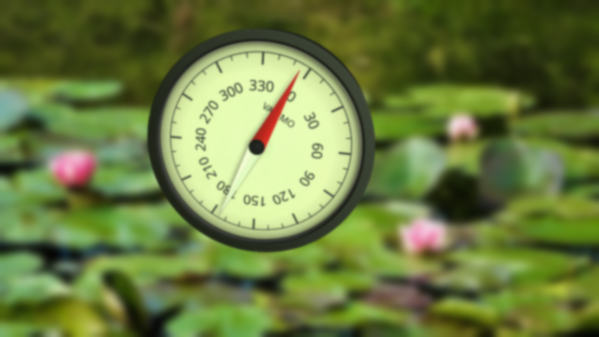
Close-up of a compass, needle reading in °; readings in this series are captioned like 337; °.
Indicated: 355; °
